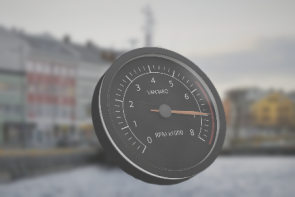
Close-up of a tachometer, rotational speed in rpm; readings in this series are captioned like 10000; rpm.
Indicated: 7000; rpm
